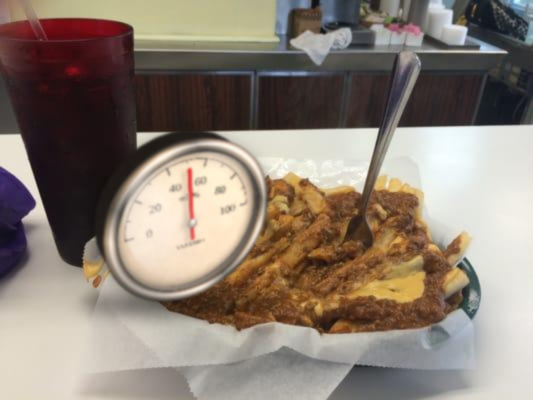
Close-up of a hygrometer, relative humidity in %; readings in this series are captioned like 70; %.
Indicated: 50; %
